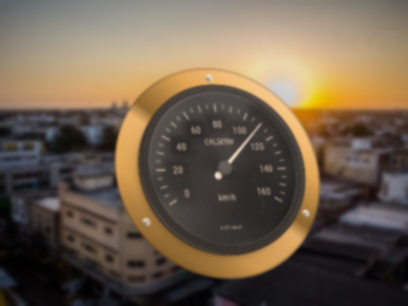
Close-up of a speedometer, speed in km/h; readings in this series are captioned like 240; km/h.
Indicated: 110; km/h
